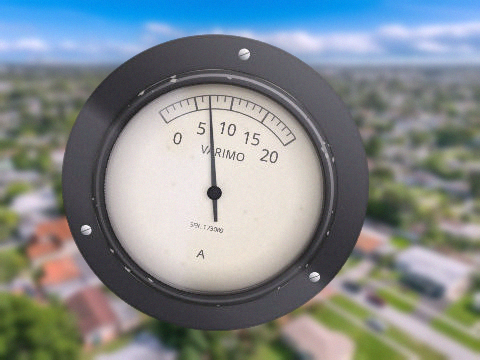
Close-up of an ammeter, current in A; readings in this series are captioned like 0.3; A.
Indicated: 7; A
